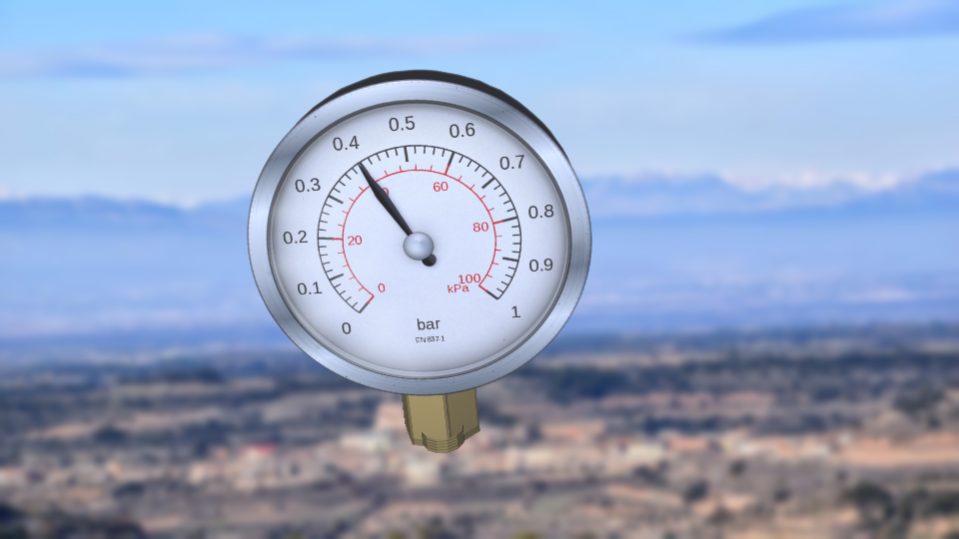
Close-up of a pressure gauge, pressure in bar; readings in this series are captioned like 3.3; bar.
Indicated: 0.4; bar
